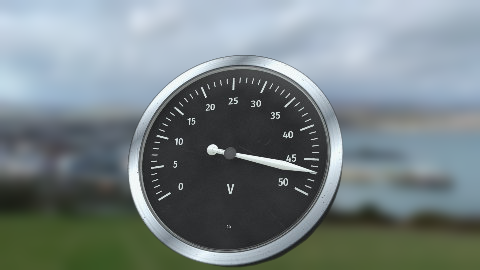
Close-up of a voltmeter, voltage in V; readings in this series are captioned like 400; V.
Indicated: 47; V
